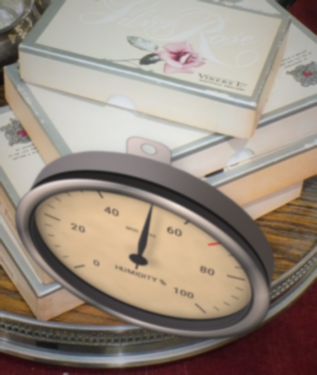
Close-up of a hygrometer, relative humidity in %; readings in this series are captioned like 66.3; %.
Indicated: 52; %
